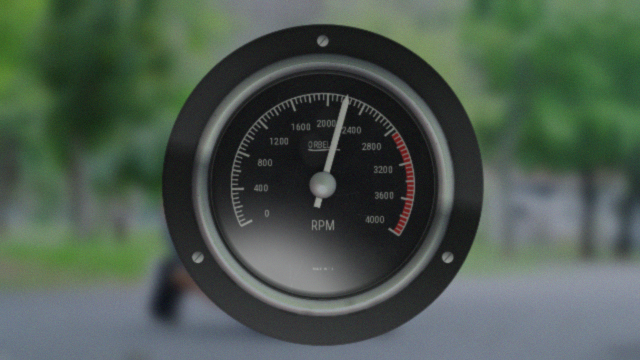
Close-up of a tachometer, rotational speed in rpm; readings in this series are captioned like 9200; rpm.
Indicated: 2200; rpm
